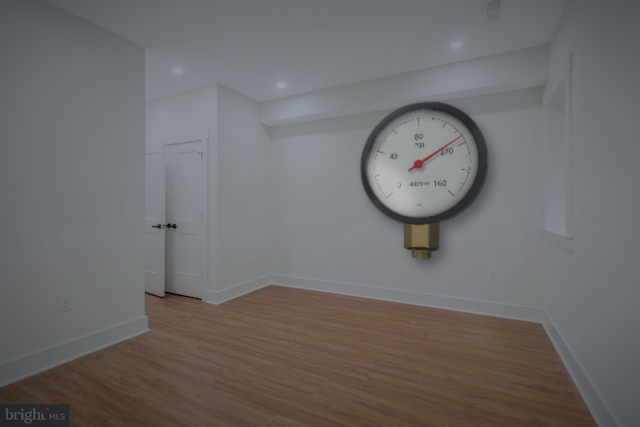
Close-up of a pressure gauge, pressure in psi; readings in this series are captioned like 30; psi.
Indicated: 115; psi
